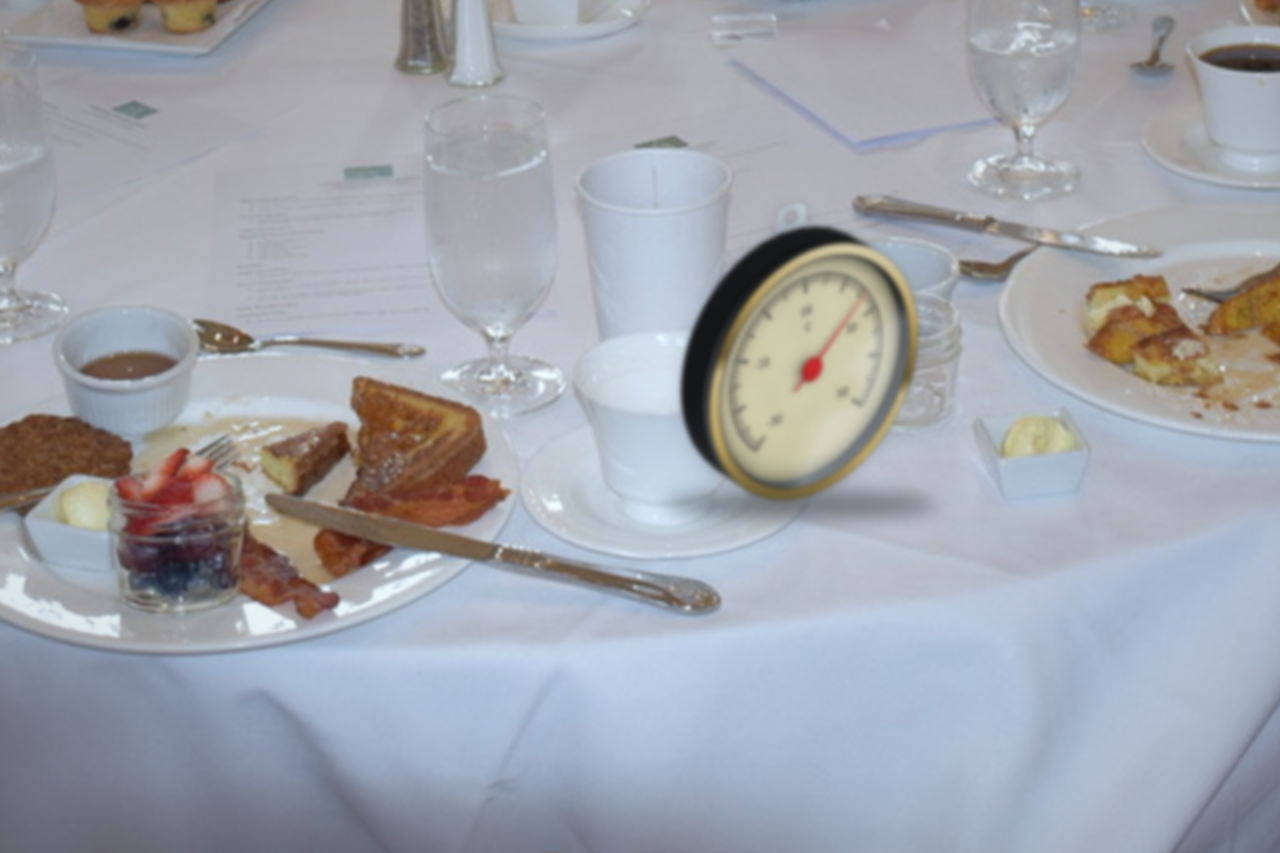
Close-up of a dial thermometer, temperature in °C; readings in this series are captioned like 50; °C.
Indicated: 25; °C
